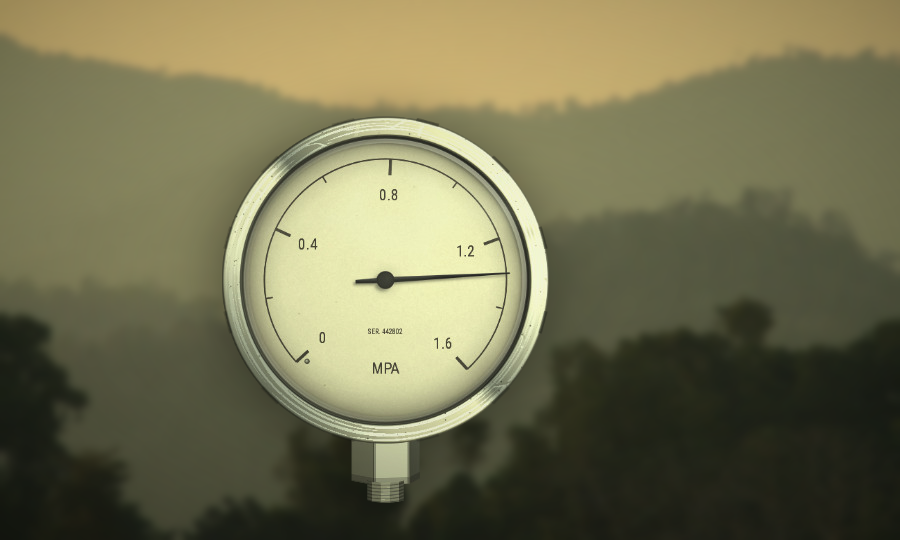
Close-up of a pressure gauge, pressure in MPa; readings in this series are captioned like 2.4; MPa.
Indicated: 1.3; MPa
